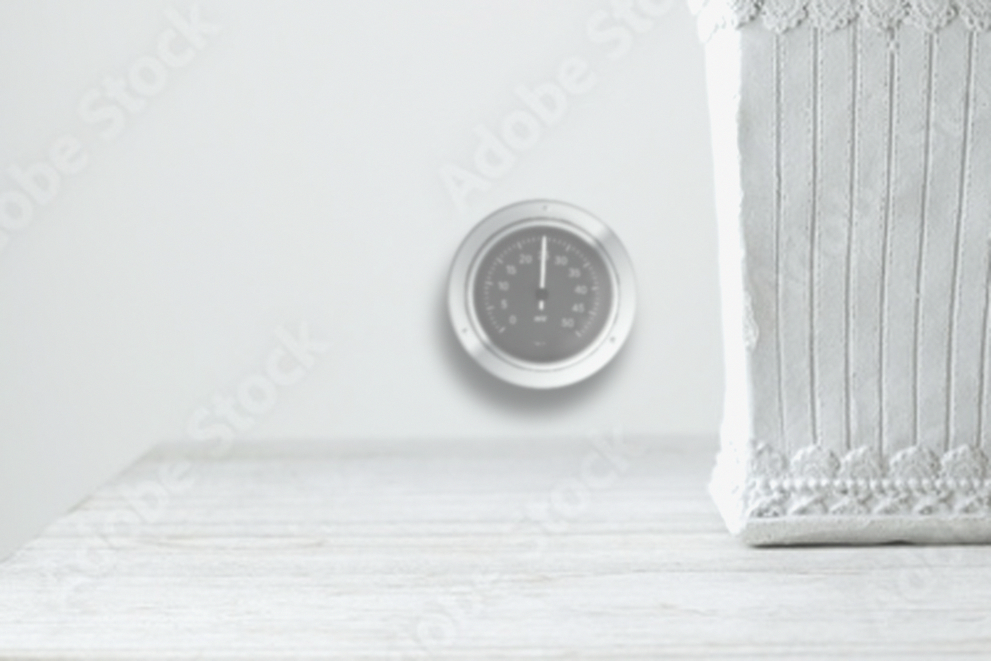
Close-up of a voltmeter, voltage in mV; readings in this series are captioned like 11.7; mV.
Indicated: 25; mV
